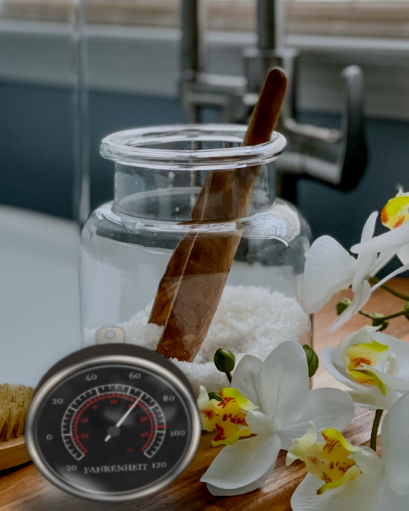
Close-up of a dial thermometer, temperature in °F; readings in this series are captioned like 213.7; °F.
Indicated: 68; °F
